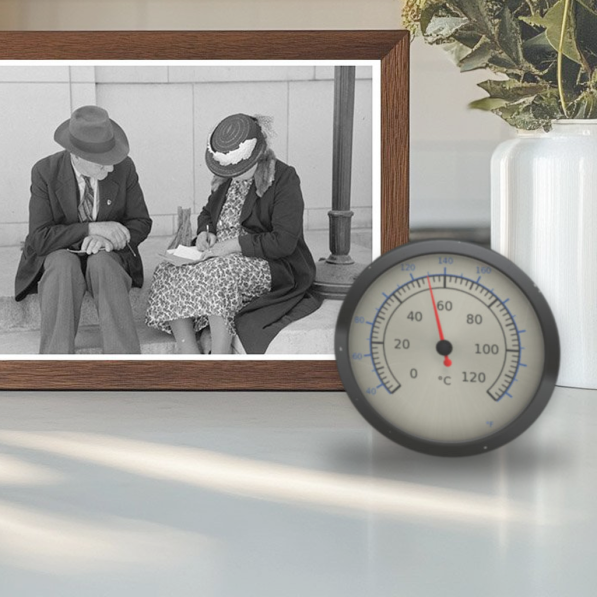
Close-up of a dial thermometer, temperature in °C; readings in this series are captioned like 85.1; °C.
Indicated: 54; °C
